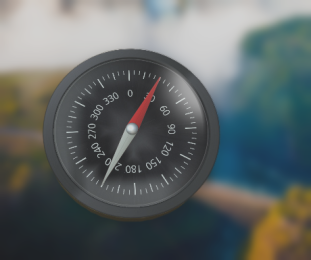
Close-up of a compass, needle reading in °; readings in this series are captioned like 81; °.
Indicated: 30; °
